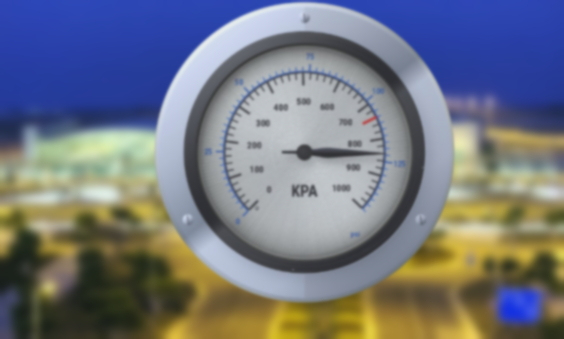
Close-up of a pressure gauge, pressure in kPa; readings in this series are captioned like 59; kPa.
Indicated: 840; kPa
